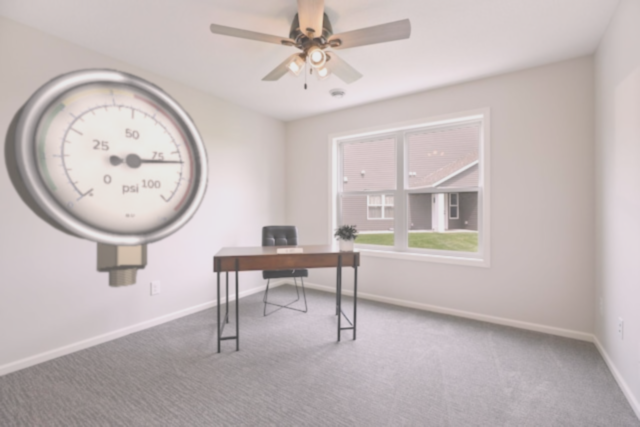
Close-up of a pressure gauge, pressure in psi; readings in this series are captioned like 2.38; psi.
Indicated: 80; psi
